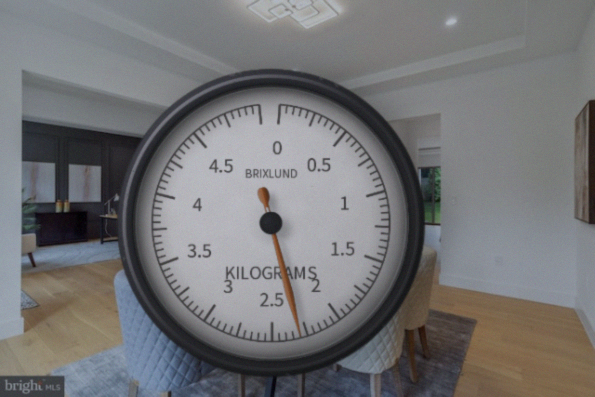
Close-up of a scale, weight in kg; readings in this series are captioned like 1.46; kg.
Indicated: 2.3; kg
